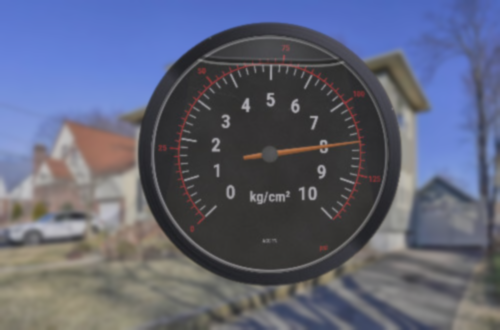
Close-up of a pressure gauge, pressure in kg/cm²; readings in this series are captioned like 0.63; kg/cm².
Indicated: 8; kg/cm²
